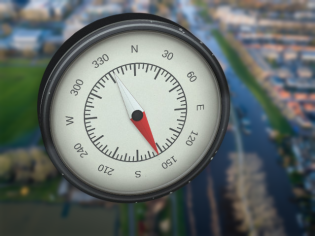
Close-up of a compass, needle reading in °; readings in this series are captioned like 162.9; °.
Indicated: 155; °
